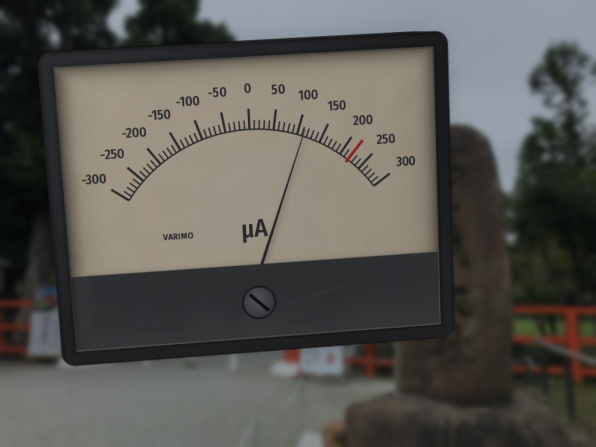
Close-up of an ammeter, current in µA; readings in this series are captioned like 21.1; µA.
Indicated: 110; µA
